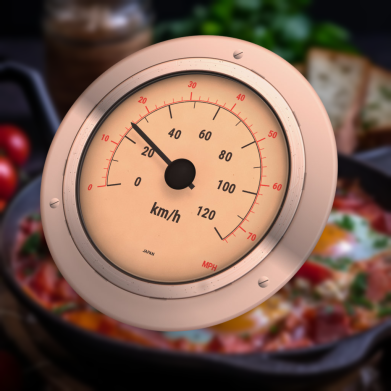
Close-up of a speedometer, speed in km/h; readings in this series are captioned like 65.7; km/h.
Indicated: 25; km/h
